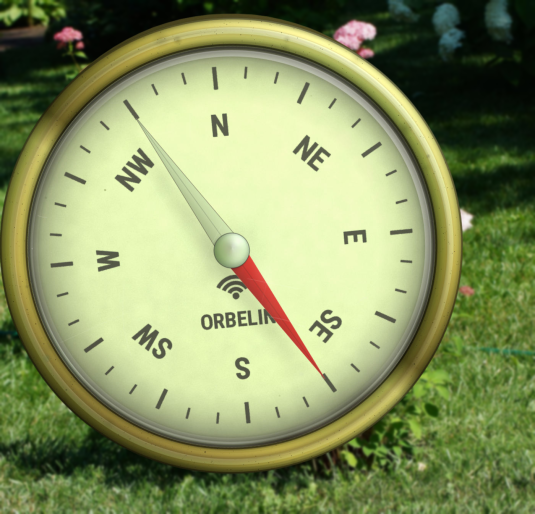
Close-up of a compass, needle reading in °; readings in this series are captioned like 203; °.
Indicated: 150; °
